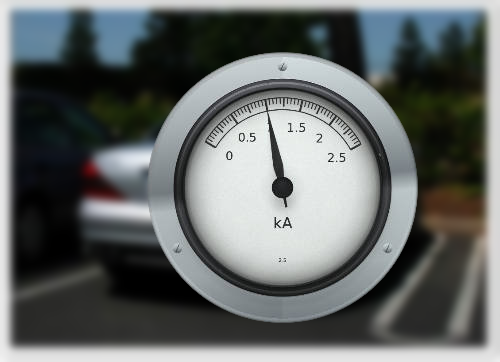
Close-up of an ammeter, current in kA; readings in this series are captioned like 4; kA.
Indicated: 1; kA
